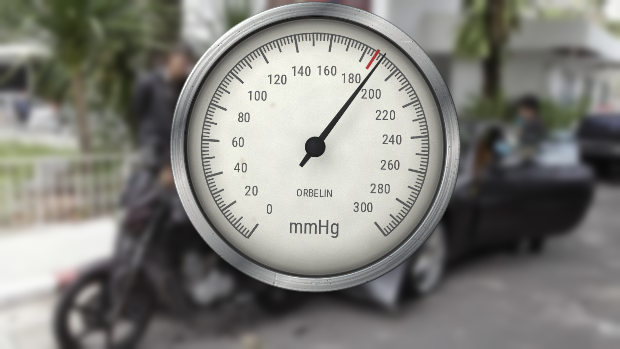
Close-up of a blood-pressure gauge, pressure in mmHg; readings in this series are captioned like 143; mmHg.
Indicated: 190; mmHg
